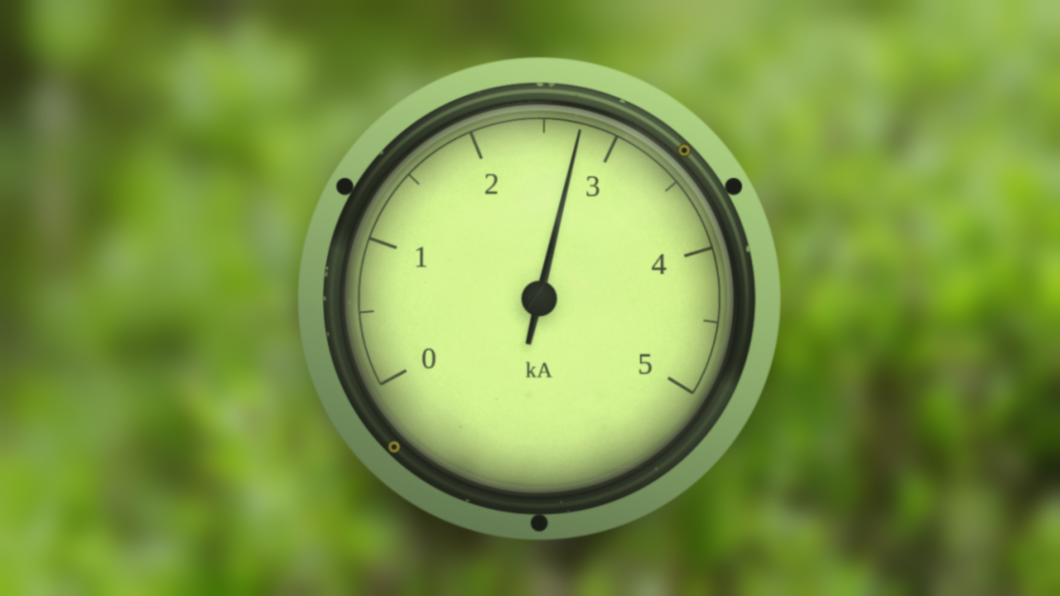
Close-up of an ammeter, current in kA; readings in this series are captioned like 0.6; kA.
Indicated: 2.75; kA
